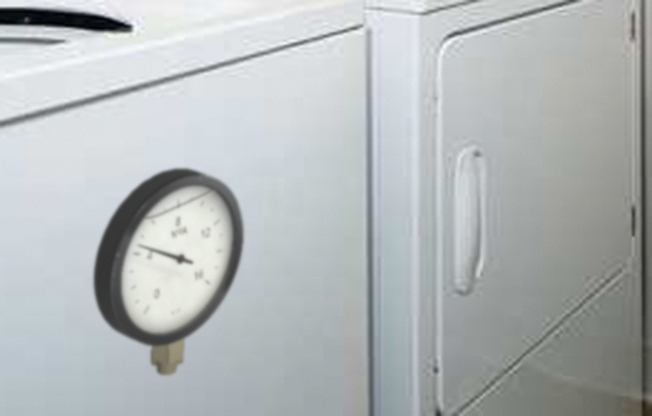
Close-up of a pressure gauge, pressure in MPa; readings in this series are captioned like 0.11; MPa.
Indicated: 4.5; MPa
